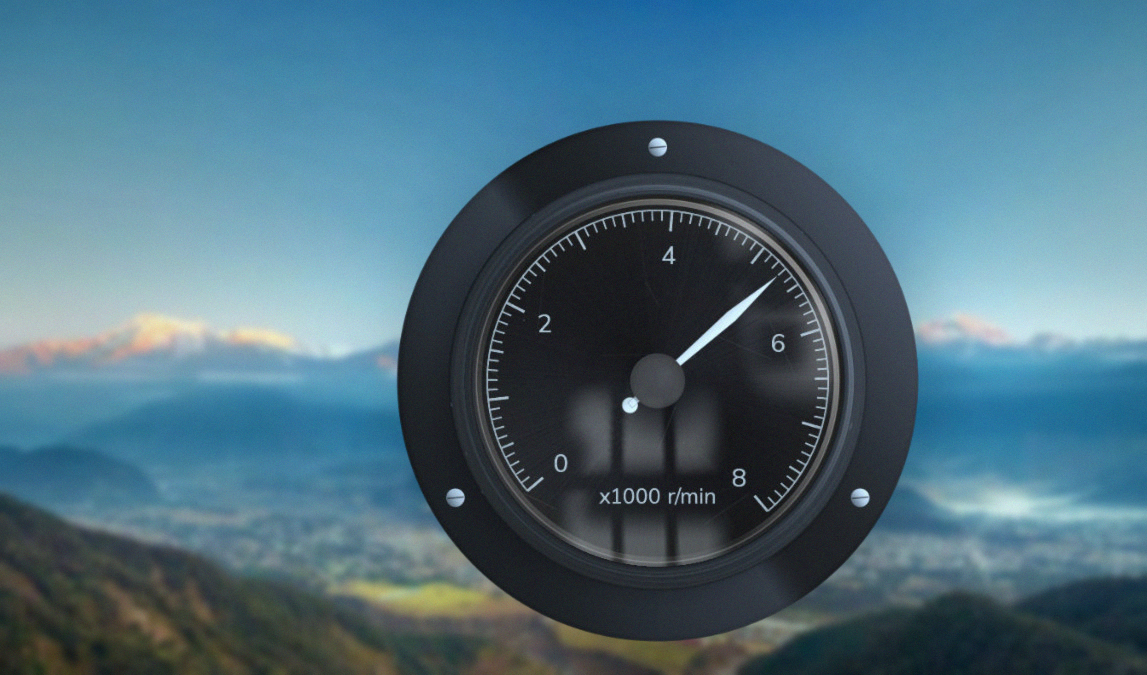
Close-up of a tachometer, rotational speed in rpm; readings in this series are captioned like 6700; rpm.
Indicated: 5300; rpm
